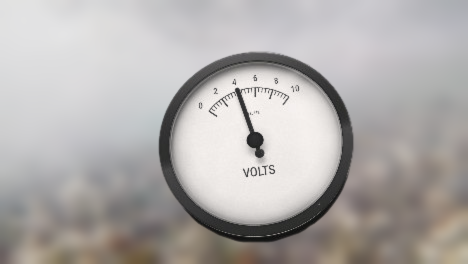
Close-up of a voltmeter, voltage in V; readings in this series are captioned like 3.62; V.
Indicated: 4; V
